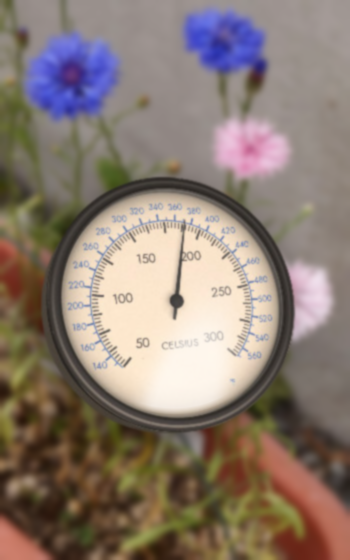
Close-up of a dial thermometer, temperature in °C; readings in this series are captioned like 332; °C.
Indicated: 187.5; °C
